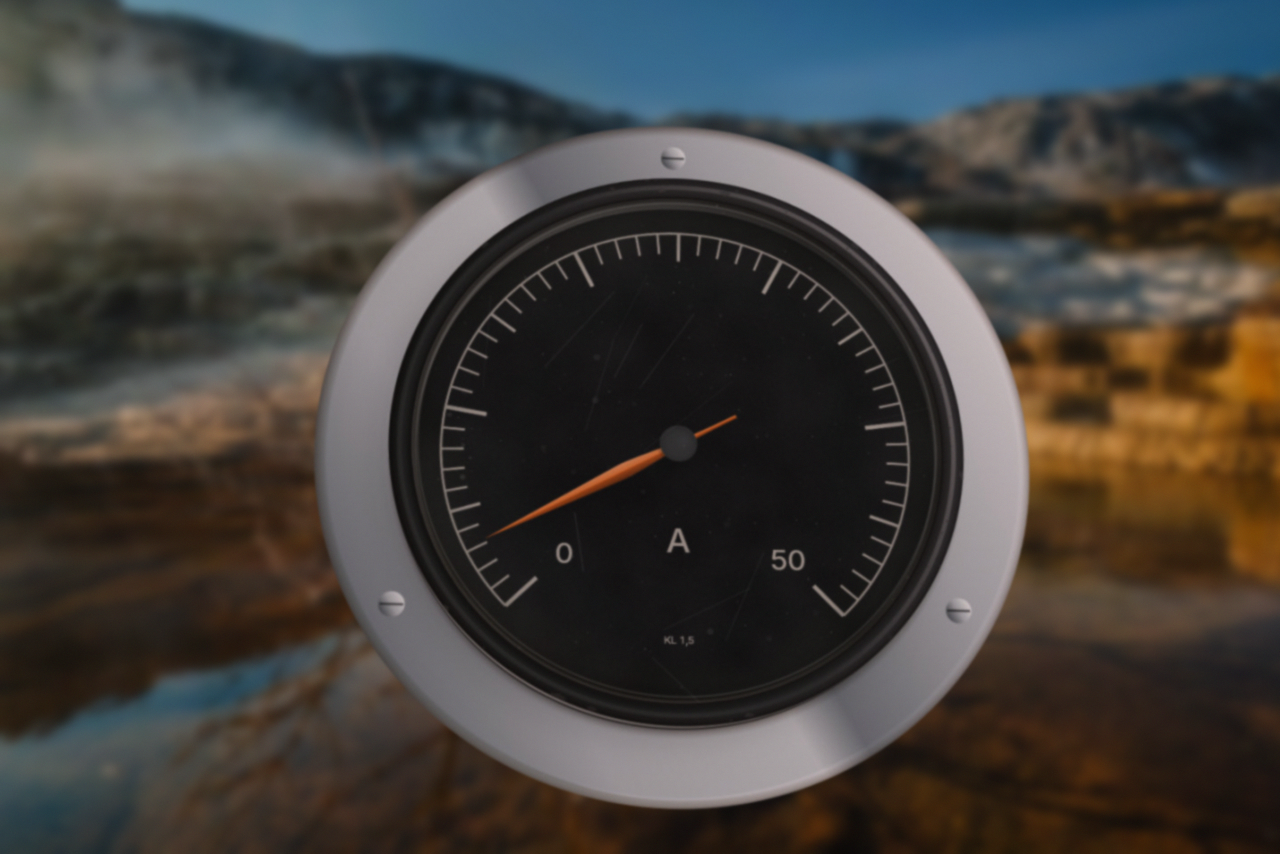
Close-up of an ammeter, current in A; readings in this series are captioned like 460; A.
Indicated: 3; A
